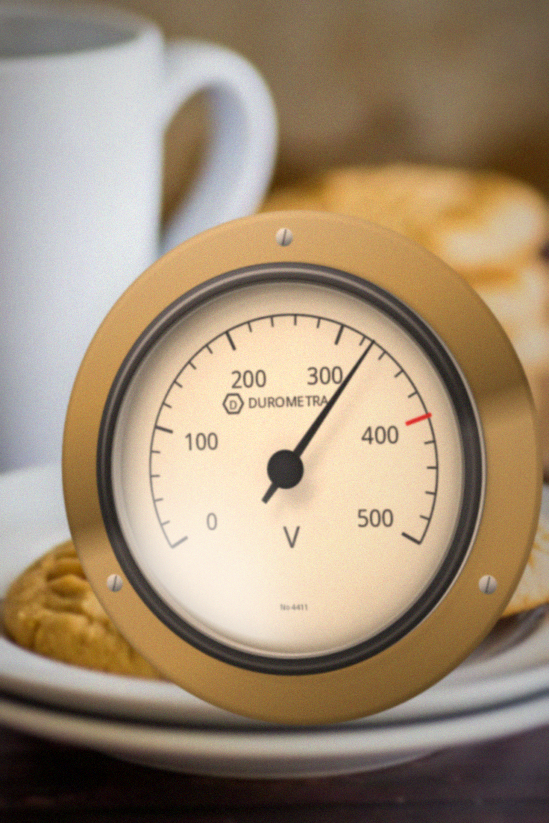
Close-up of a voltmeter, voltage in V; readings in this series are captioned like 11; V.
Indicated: 330; V
